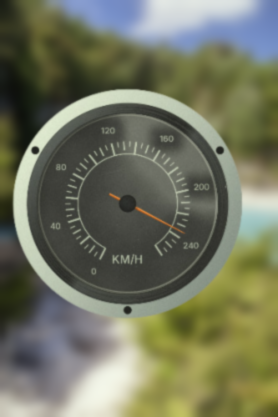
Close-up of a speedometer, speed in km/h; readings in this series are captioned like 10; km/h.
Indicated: 235; km/h
